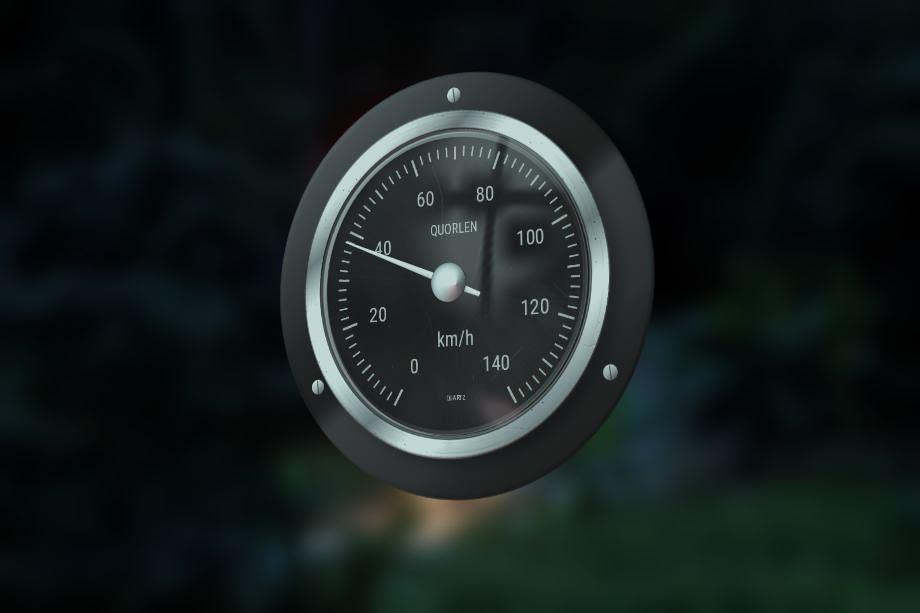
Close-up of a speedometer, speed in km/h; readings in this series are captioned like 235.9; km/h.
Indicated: 38; km/h
